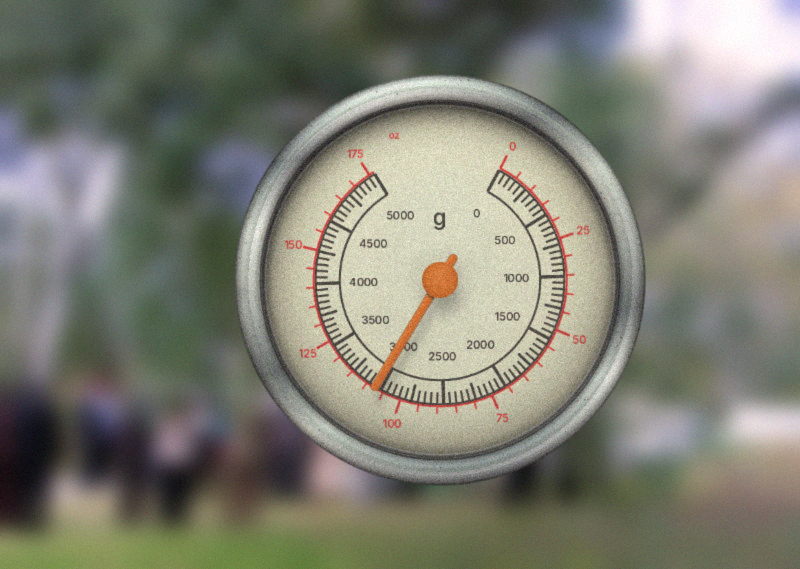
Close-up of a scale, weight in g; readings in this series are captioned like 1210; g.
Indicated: 3050; g
